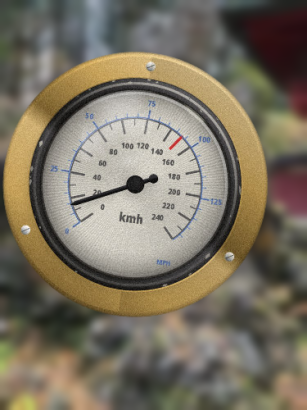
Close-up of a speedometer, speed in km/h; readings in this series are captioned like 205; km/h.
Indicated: 15; km/h
